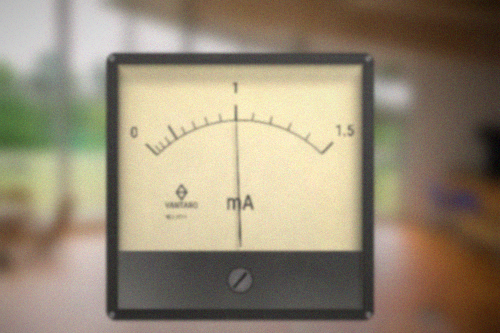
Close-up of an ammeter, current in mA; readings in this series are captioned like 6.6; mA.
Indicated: 1; mA
